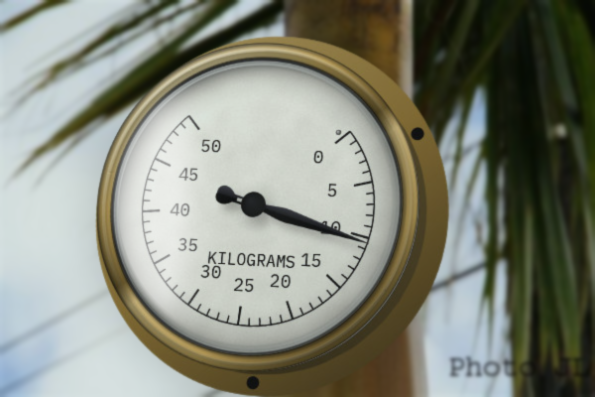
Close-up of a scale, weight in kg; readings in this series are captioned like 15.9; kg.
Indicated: 10.5; kg
